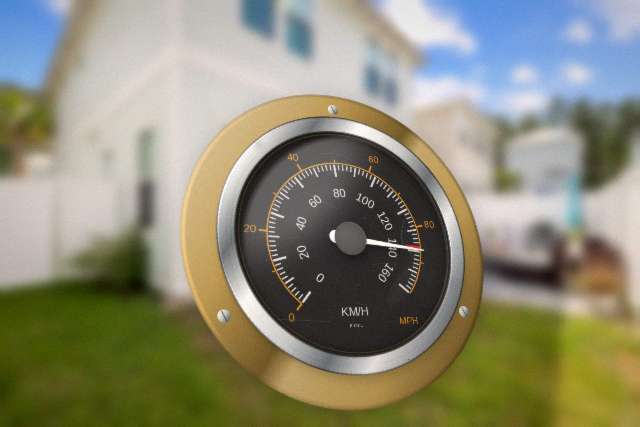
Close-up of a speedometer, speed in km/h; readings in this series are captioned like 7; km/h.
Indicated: 140; km/h
